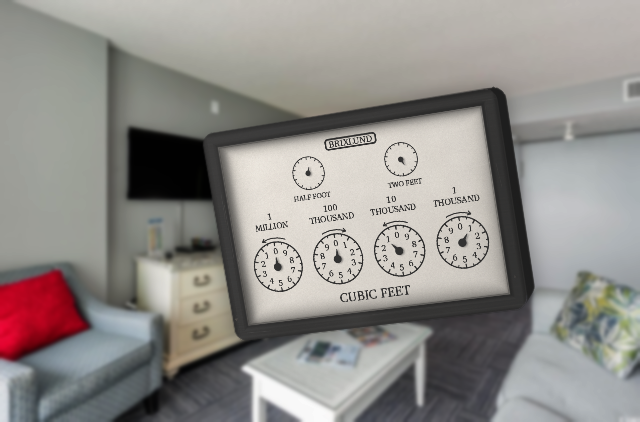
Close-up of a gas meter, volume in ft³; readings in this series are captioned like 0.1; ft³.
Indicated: 1100; ft³
